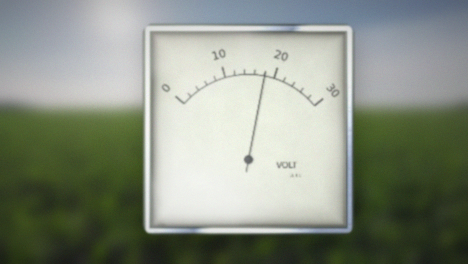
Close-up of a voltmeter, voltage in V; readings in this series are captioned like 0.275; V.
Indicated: 18; V
